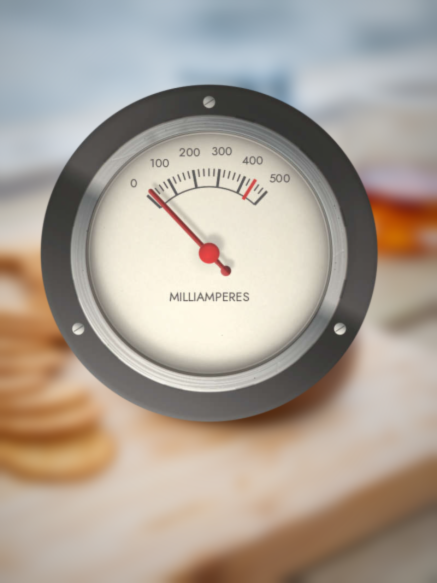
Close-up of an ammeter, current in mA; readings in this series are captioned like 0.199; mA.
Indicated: 20; mA
